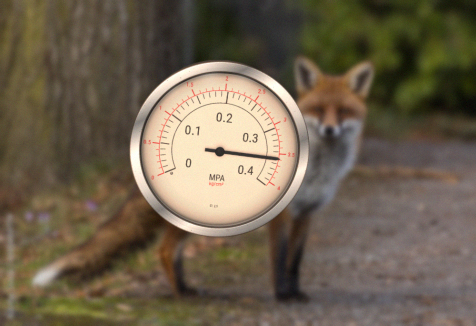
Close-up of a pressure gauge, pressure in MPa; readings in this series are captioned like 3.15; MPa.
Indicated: 0.35; MPa
